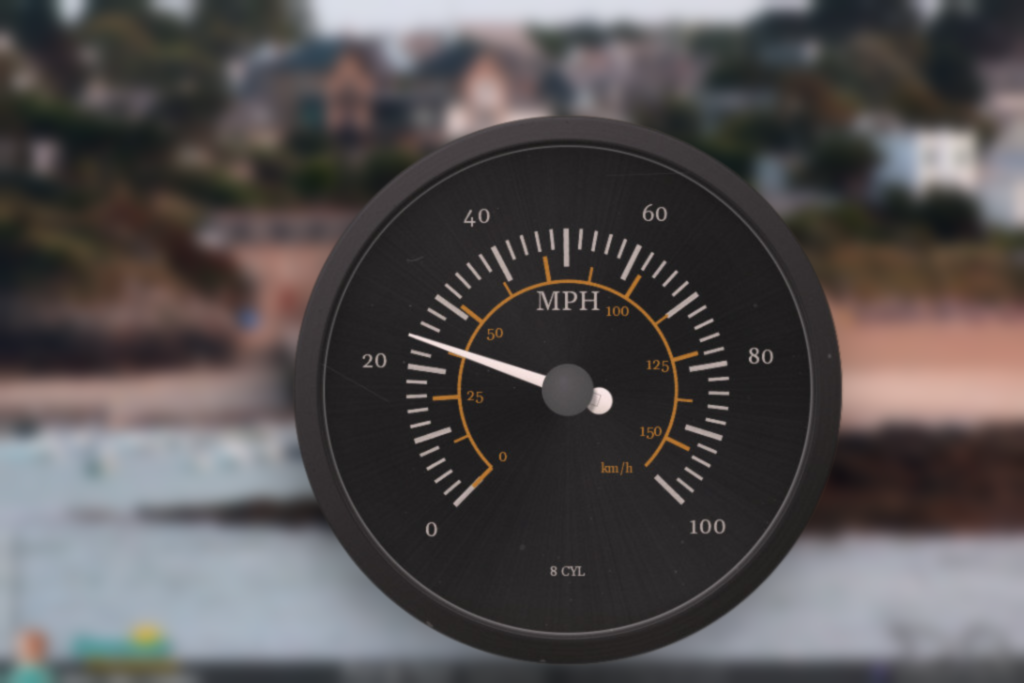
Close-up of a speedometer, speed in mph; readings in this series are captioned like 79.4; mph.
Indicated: 24; mph
